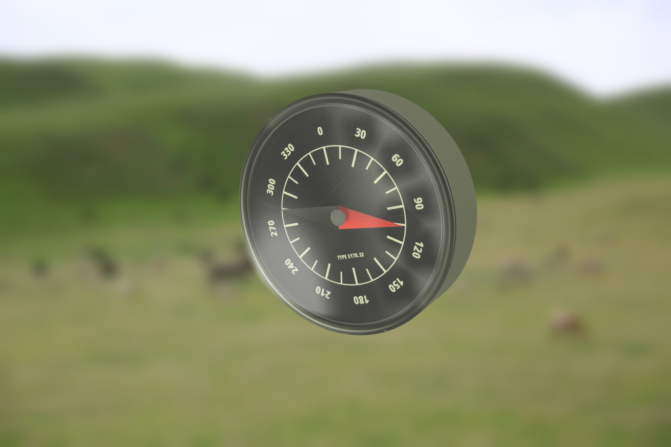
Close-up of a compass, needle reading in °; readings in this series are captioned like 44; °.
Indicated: 105; °
